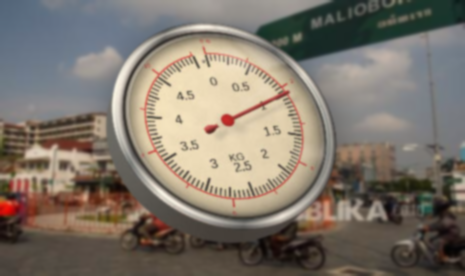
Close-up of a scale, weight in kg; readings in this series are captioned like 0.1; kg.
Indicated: 1; kg
